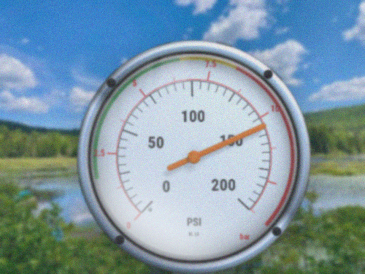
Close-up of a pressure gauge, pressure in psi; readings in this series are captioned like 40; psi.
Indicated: 150; psi
